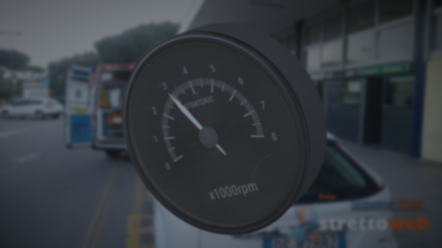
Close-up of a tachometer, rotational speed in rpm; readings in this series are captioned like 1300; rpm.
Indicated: 3000; rpm
